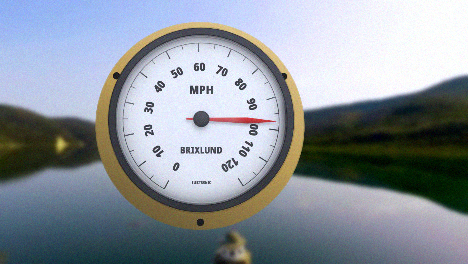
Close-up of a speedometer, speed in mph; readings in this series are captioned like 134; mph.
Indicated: 97.5; mph
